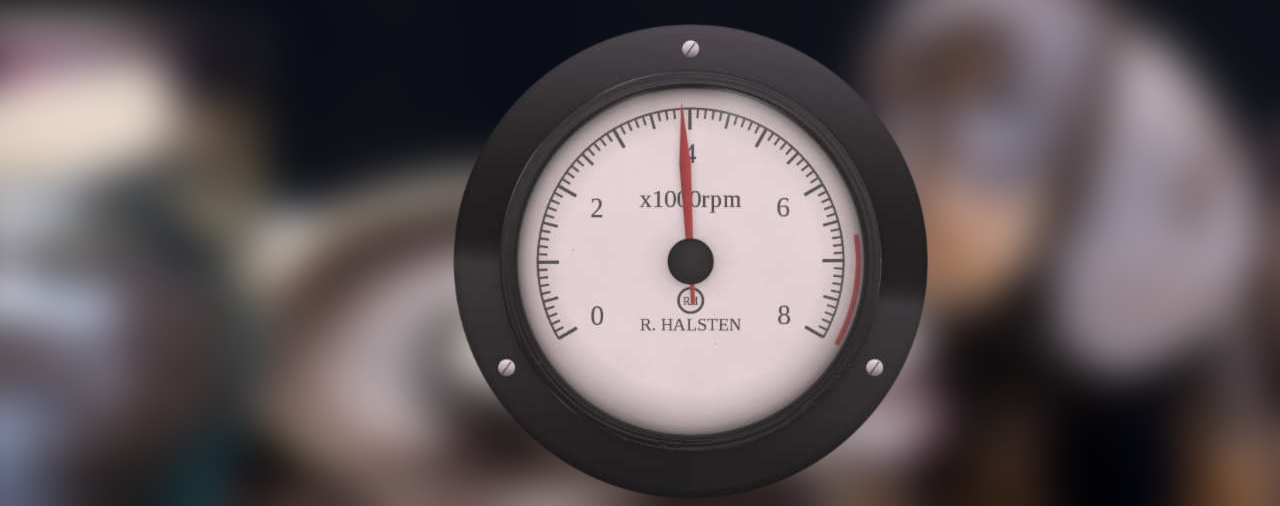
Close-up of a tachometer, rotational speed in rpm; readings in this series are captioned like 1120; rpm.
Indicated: 3900; rpm
